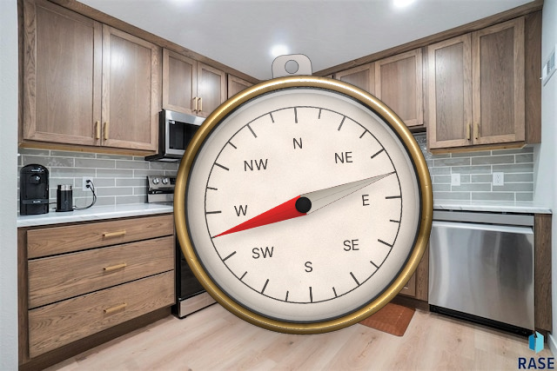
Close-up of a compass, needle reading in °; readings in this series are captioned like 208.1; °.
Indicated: 255; °
